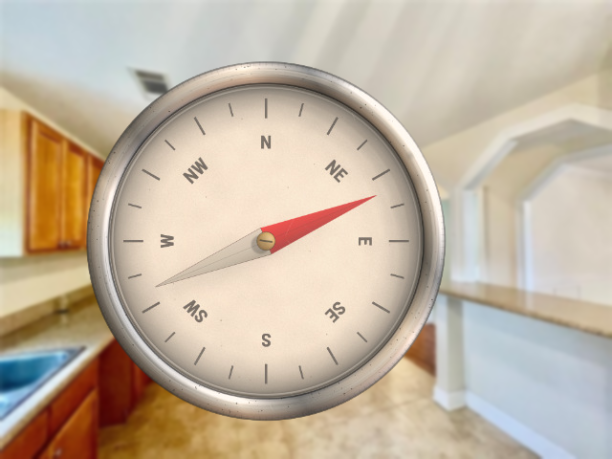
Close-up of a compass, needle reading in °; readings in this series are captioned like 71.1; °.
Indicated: 67.5; °
